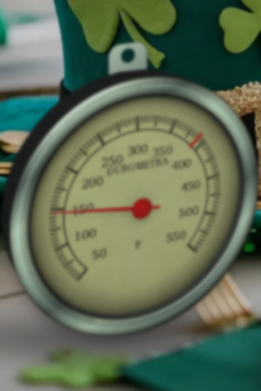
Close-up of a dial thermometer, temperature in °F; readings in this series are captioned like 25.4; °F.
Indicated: 150; °F
